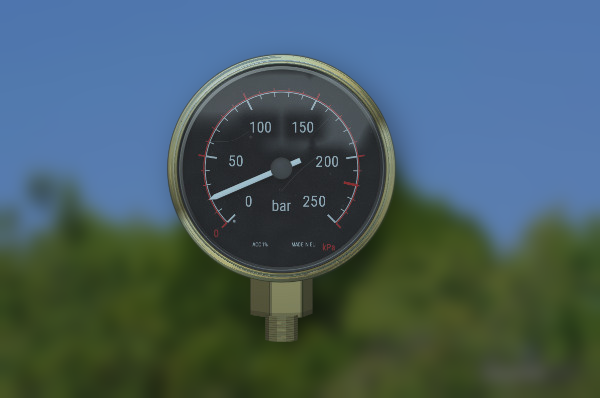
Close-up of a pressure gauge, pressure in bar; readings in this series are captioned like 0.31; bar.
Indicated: 20; bar
